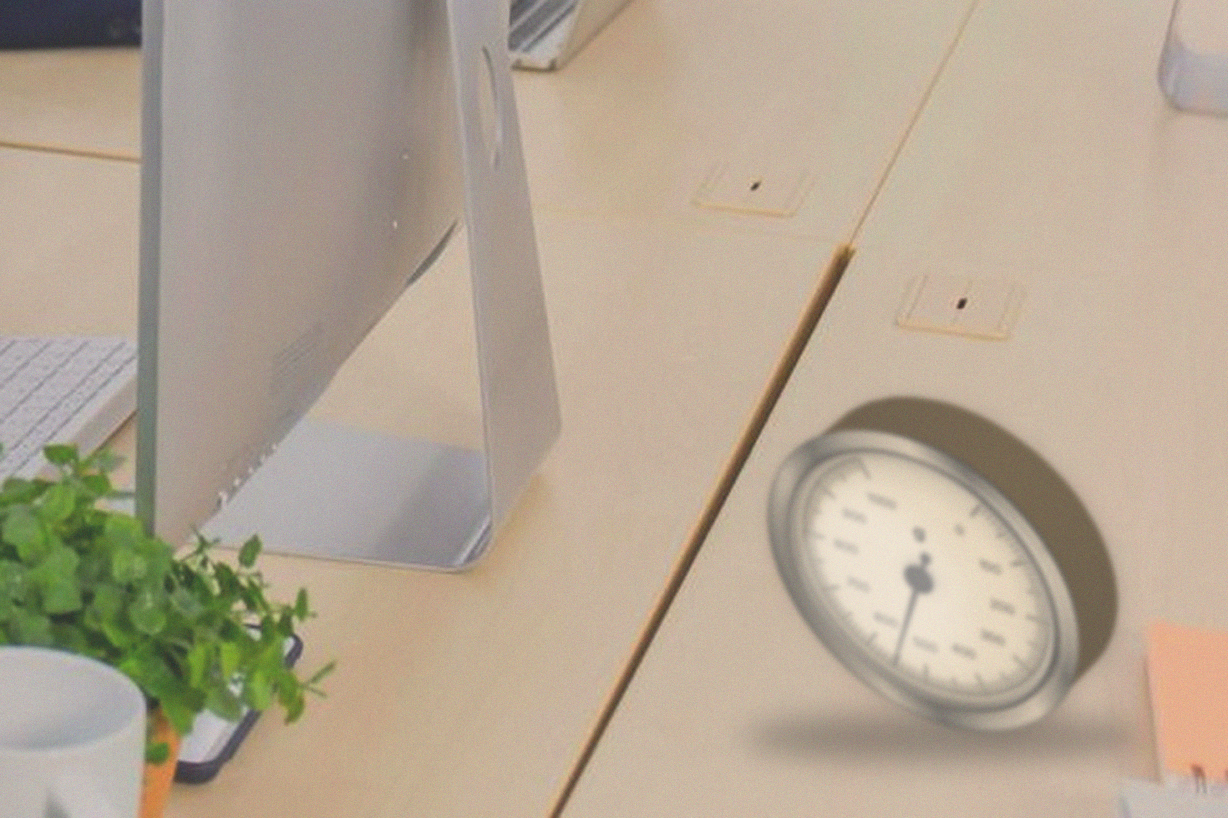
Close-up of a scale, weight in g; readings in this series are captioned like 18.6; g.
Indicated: 550; g
